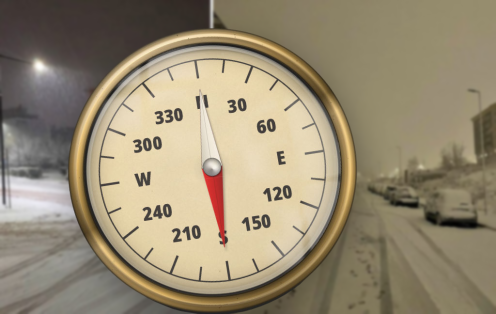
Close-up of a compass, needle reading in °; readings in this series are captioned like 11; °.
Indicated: 180; °
